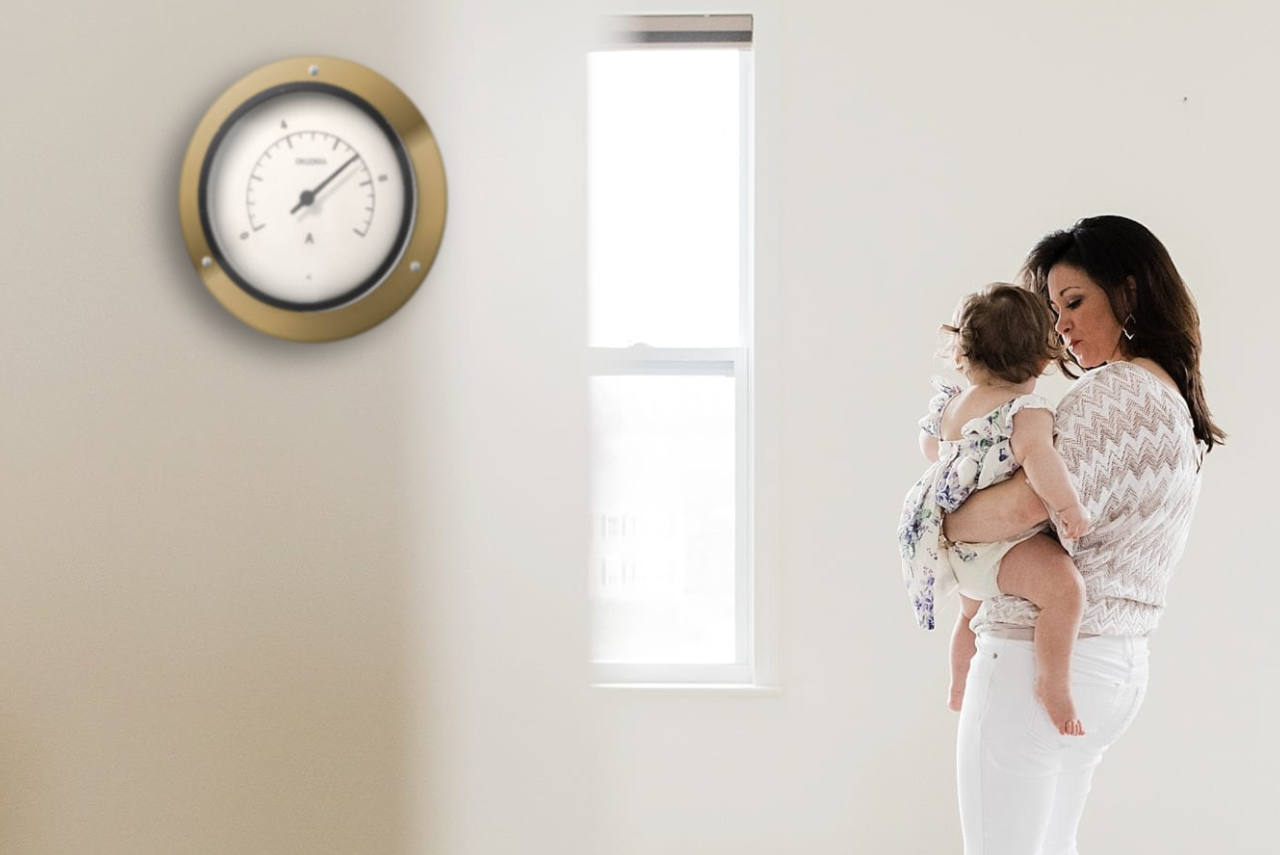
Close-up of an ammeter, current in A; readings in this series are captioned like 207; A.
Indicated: 7; A
